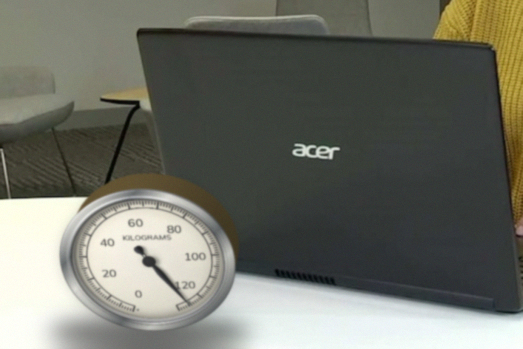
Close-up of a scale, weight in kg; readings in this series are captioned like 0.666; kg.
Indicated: 125; kg
